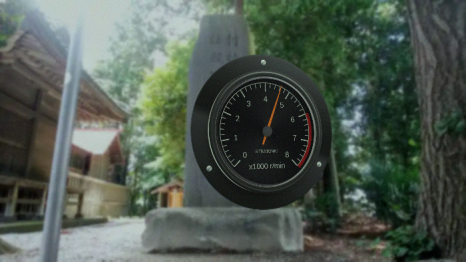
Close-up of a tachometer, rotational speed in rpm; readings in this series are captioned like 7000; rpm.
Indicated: 4600; rpm
